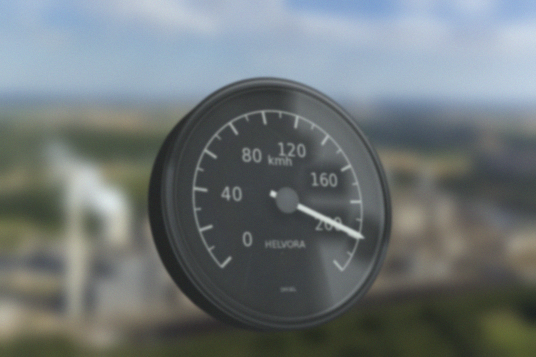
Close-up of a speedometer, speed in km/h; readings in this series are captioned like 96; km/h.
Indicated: 200; km/h
